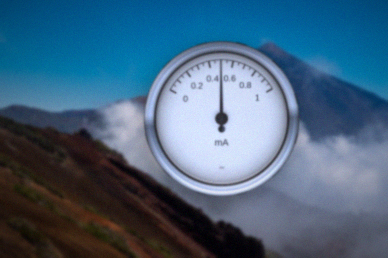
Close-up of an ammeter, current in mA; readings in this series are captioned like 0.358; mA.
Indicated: 0.5; mA
